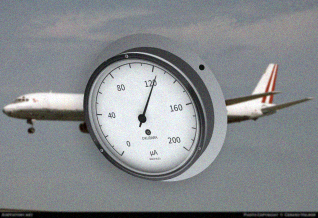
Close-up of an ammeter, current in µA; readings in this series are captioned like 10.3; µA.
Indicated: 125; µA
